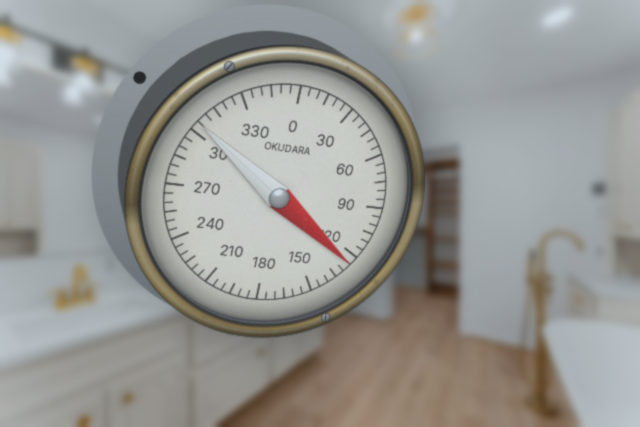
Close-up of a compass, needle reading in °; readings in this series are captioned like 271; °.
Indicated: 125; °
